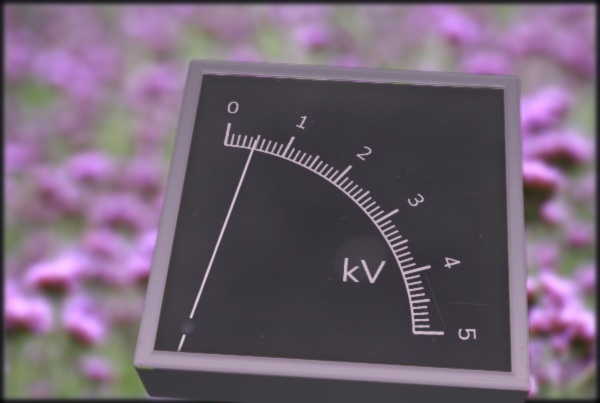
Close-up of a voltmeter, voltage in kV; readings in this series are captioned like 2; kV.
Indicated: 0.5; kV
